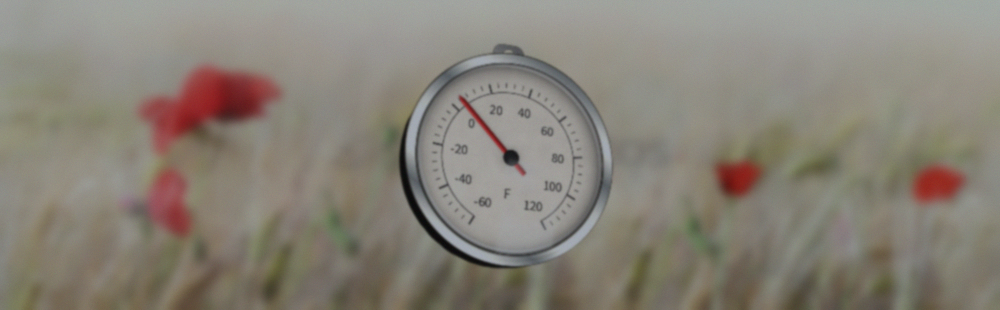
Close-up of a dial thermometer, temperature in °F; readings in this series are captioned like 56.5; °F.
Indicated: 4; °F
